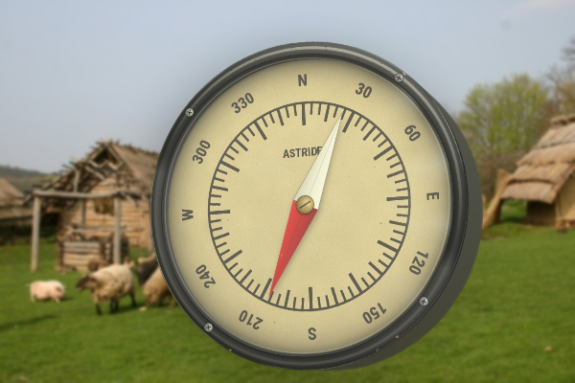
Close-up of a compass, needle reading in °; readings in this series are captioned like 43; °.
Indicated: 205; °
